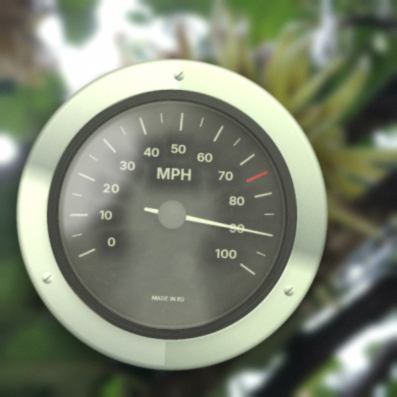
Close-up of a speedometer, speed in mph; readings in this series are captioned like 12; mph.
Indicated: 90; mph
